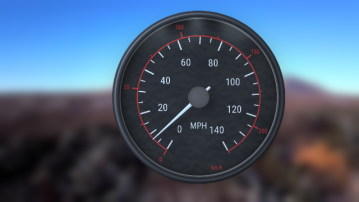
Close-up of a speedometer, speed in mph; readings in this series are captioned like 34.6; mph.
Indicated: 7.5; mph
